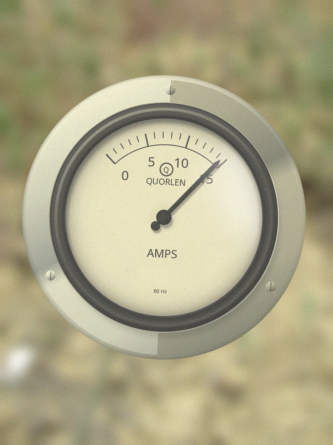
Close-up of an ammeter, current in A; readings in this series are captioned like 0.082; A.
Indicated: 14.5; A
